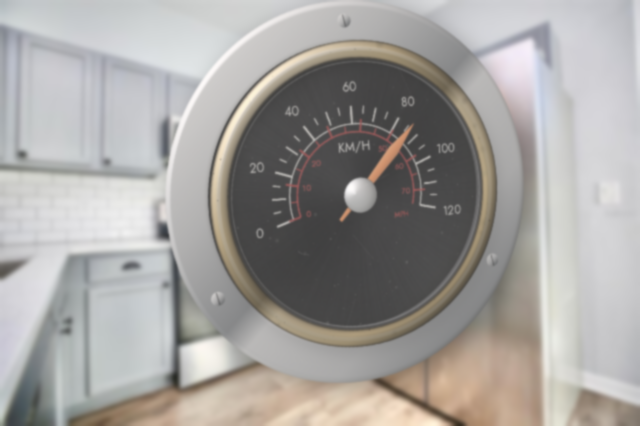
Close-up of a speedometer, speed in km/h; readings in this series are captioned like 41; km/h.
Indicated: 85; km/h
